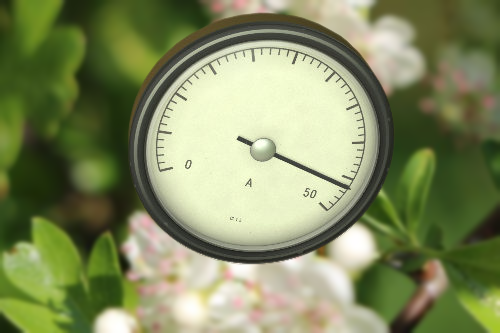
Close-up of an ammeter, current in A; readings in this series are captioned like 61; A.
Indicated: 46; A
